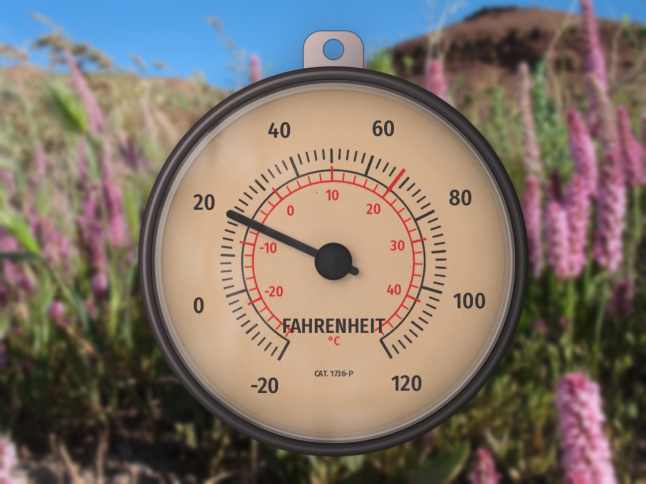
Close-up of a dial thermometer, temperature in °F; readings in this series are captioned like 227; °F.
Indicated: 20; °F
